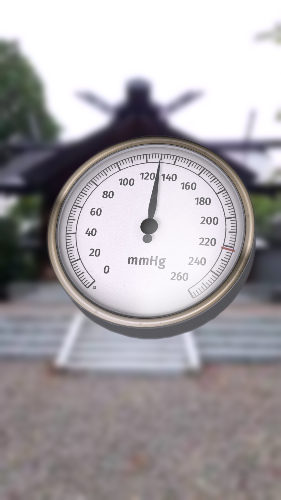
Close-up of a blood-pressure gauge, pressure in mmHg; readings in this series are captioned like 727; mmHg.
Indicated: 130; mmHg
